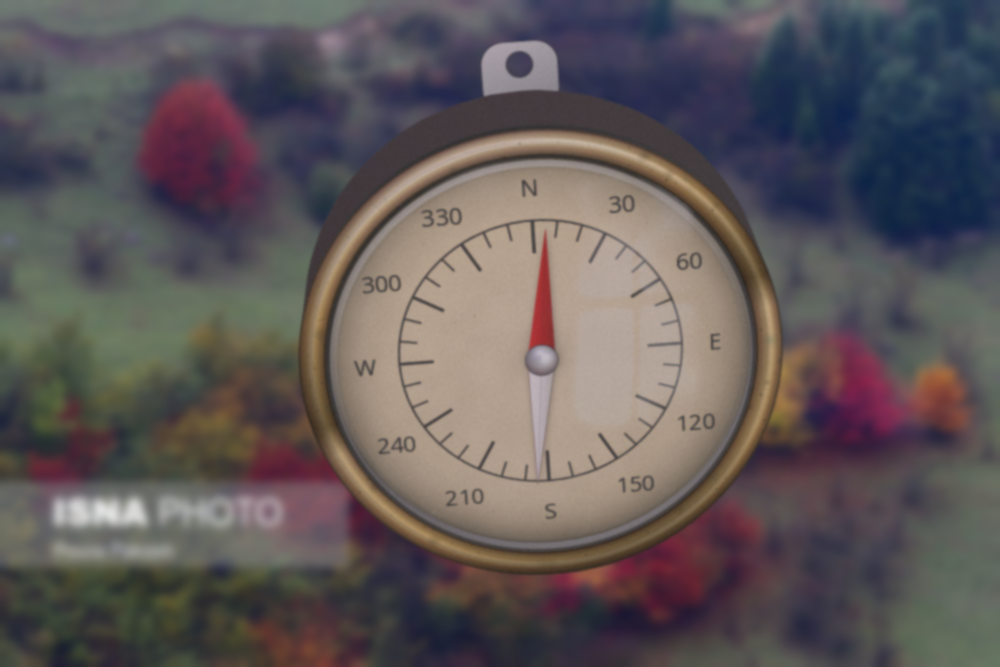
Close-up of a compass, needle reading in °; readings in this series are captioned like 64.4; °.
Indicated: 5; °
